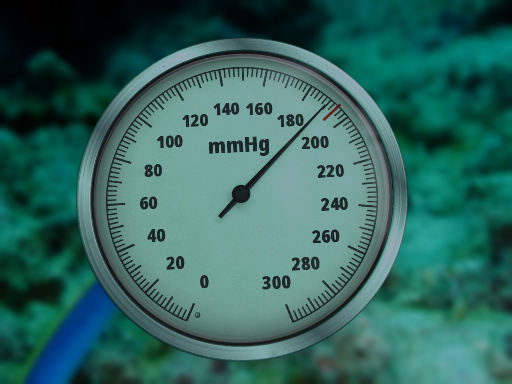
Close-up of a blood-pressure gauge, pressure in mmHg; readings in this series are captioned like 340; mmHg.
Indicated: 190; mmHg
